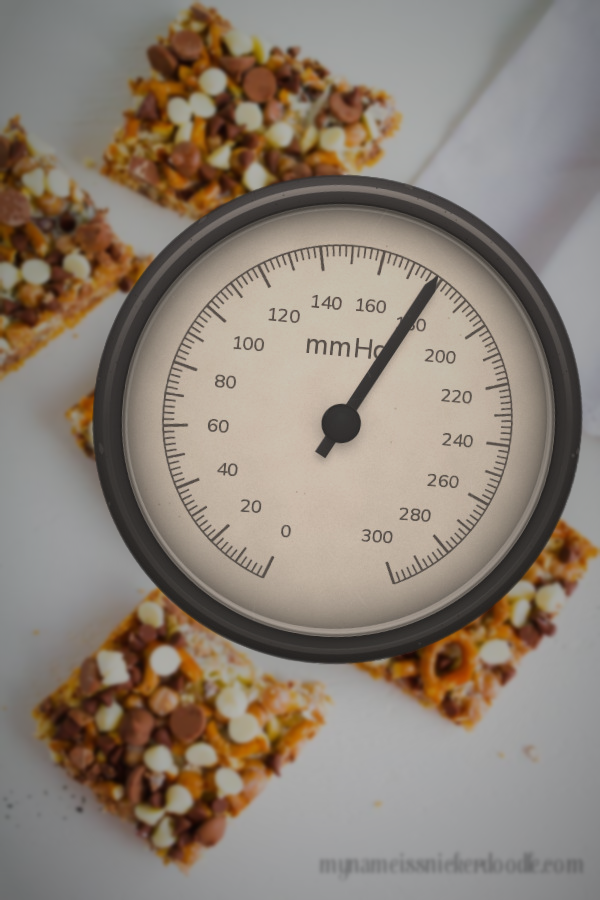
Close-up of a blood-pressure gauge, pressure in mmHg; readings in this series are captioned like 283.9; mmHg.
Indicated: 178; mmHg
